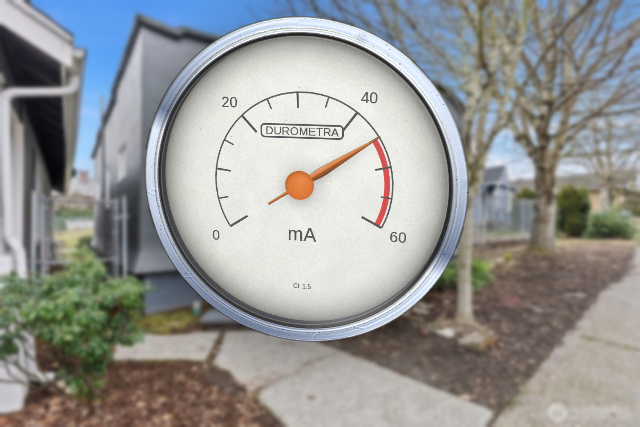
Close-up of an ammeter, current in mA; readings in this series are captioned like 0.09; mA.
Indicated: 45; mA
